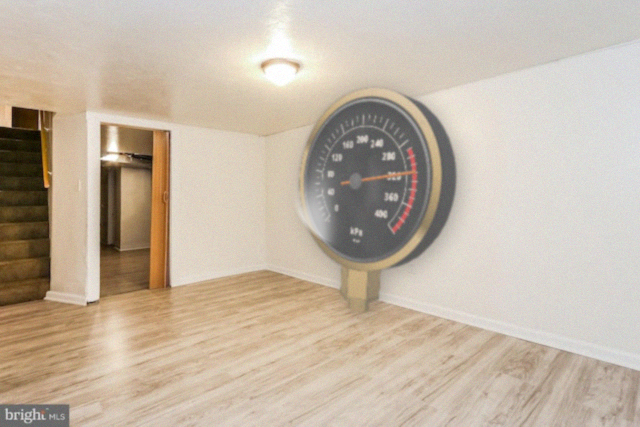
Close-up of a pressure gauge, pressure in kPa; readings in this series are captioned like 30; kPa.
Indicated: 320; kPa
